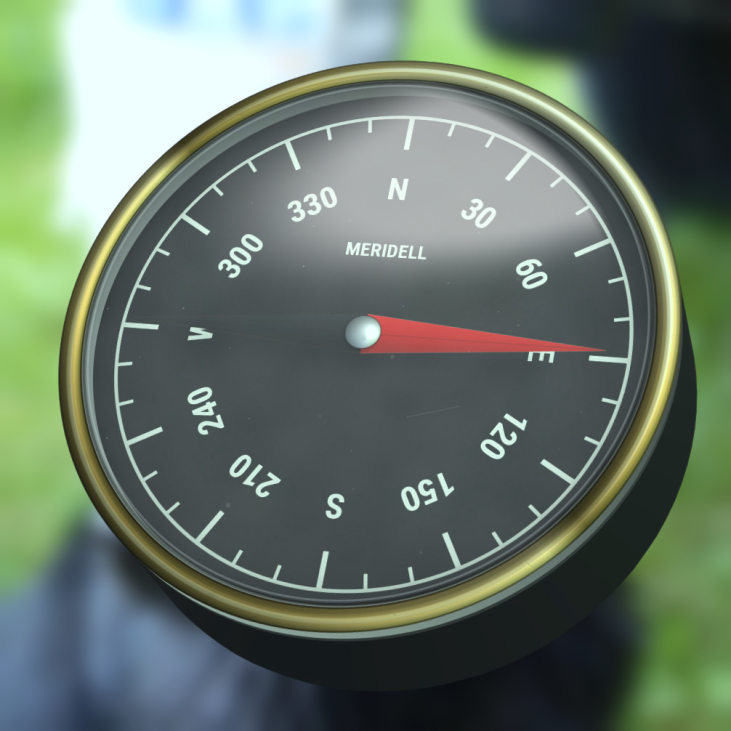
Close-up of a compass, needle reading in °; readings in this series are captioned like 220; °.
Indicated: 90; °
